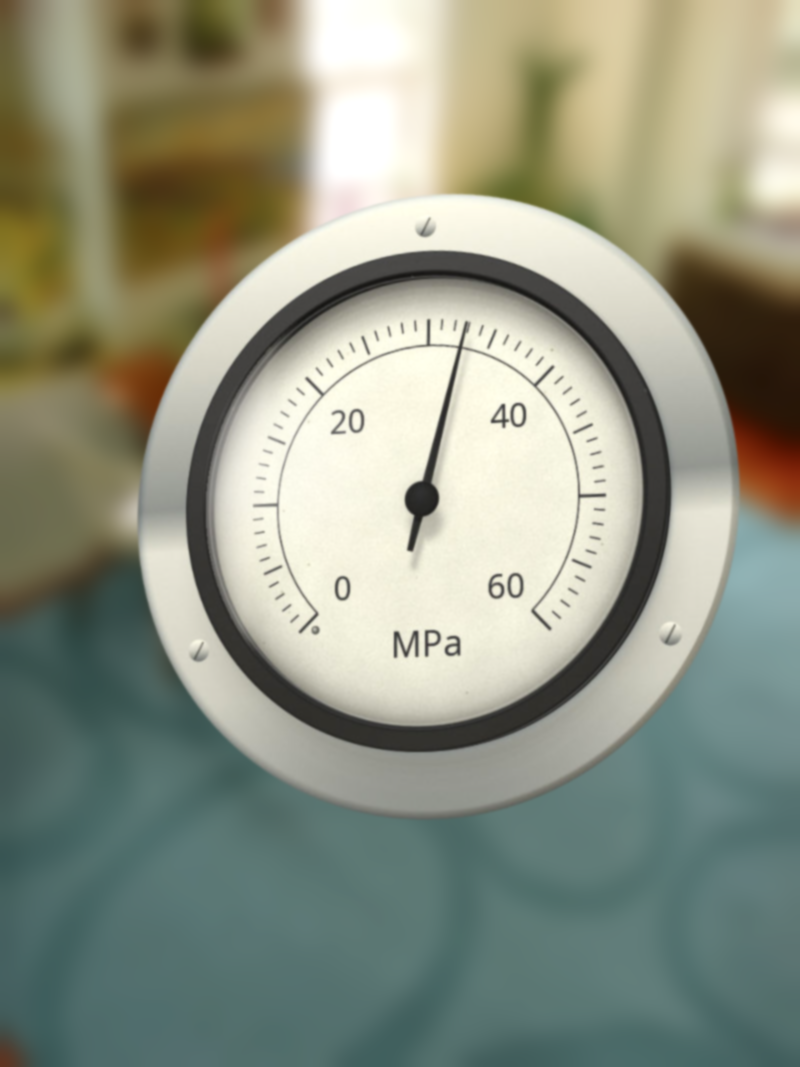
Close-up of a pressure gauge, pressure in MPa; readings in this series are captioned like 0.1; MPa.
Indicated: 33; MPa
